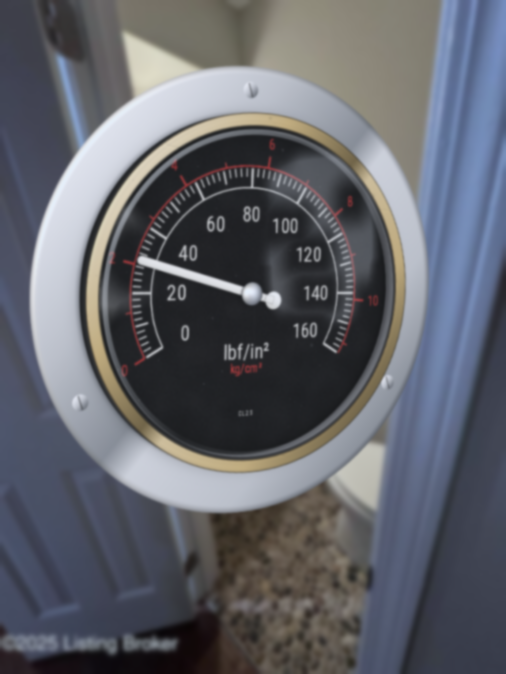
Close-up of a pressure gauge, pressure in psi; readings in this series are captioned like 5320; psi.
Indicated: 30; psi
